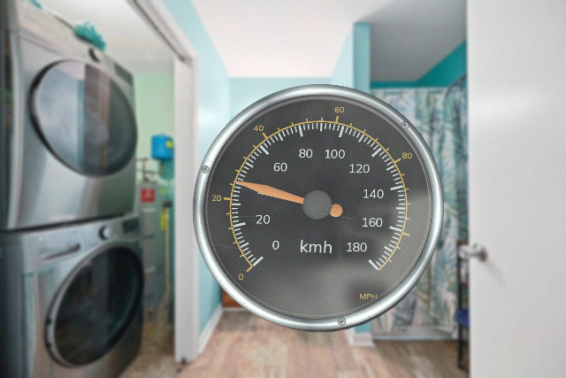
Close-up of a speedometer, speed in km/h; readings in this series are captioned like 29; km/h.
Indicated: 40; km/h
